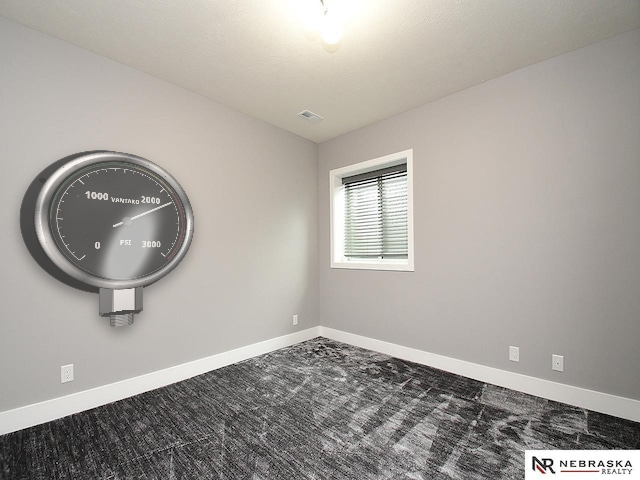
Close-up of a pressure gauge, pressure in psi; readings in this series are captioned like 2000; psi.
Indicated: 2200; psi
